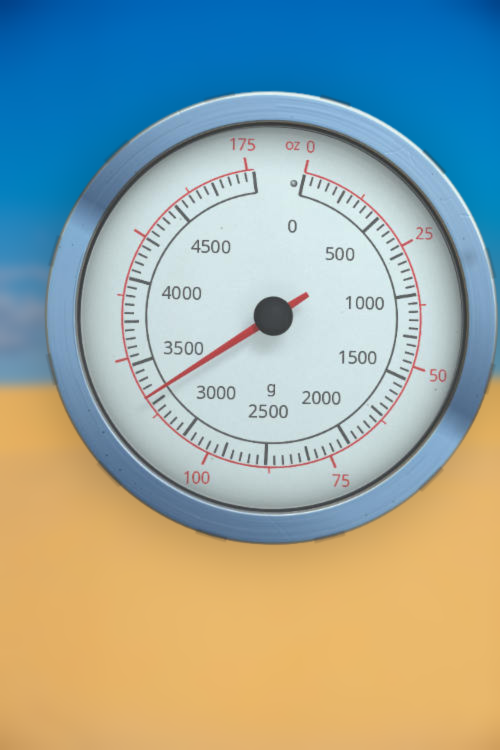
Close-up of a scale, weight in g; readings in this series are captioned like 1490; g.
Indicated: 3300; g
